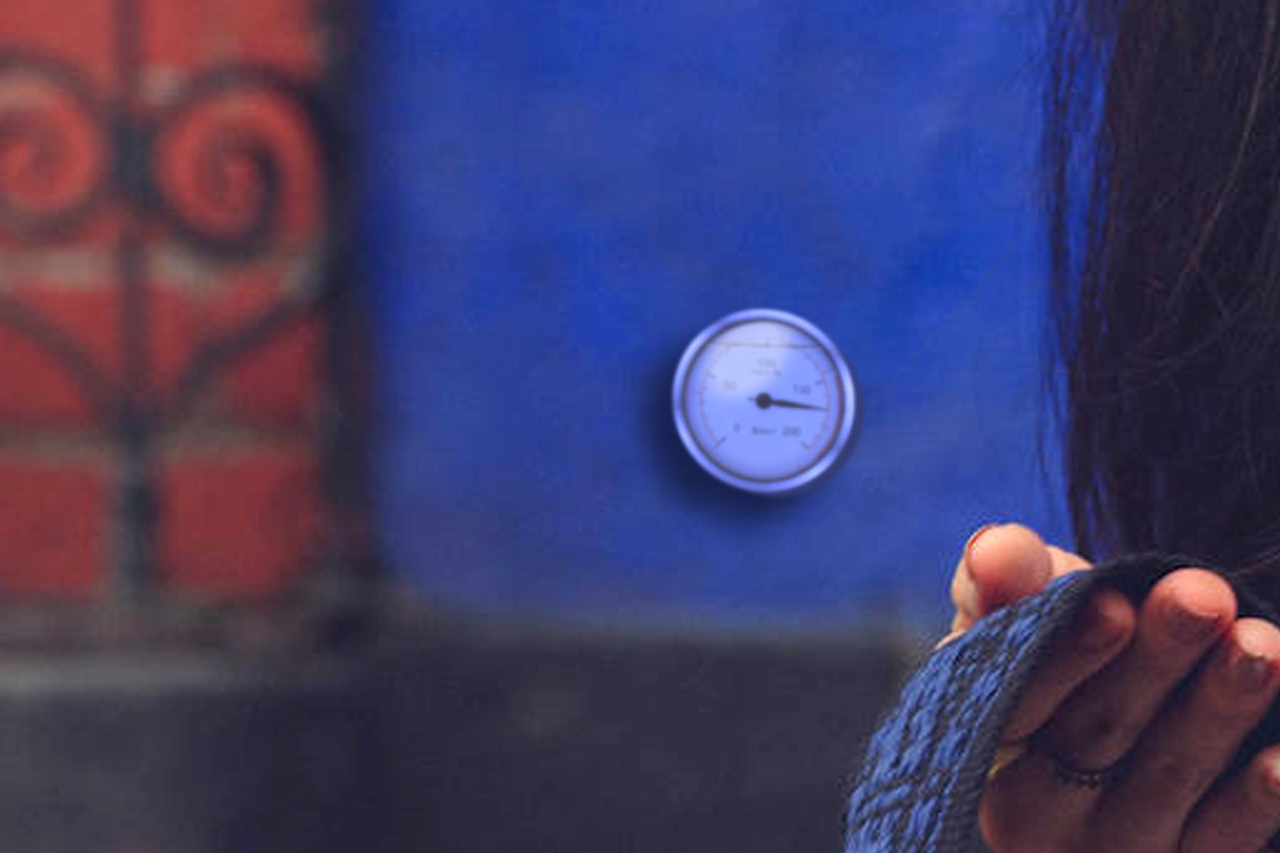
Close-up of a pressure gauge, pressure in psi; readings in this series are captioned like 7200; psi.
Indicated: 170; psi
